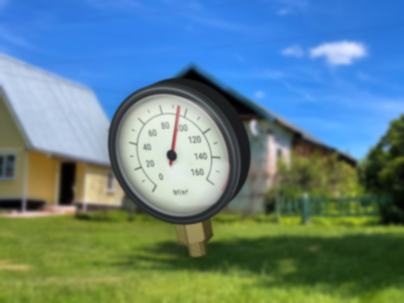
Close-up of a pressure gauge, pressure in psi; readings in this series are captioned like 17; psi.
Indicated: 95; psi
